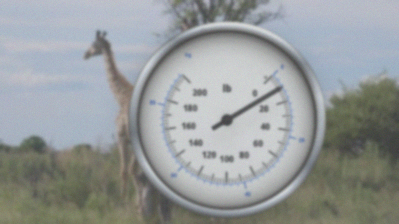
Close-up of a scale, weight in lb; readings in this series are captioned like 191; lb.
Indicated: 10; lb
